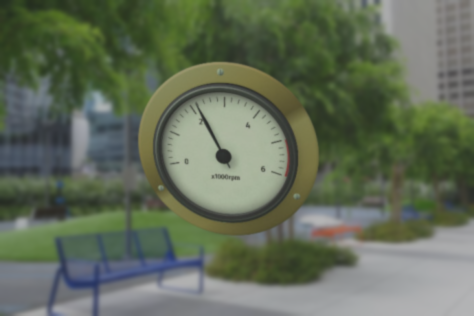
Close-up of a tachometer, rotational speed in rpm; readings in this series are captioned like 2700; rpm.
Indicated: 2200; rpm
